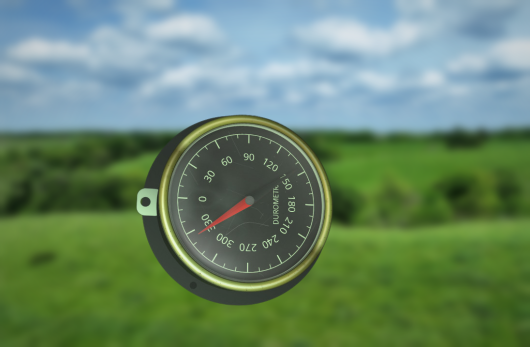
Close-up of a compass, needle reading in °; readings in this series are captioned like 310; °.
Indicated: 325; °
